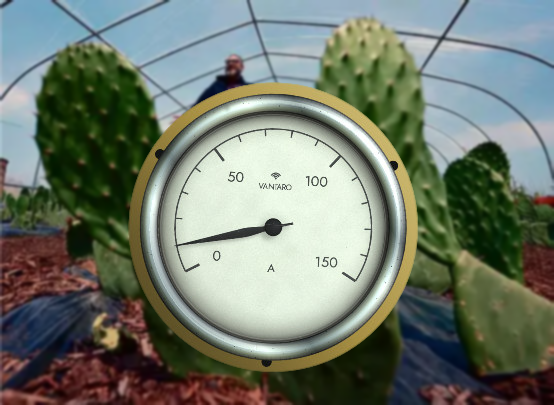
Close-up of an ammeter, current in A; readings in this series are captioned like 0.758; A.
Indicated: 10; A
